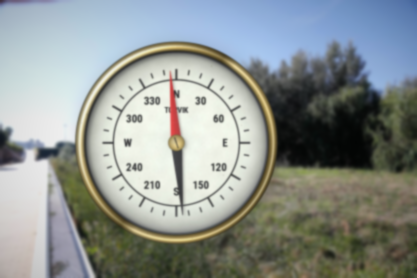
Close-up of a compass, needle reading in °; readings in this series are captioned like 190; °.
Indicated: 355; °
